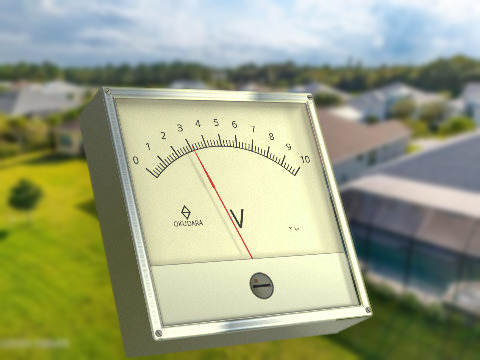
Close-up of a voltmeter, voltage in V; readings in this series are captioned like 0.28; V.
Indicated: 3; V
